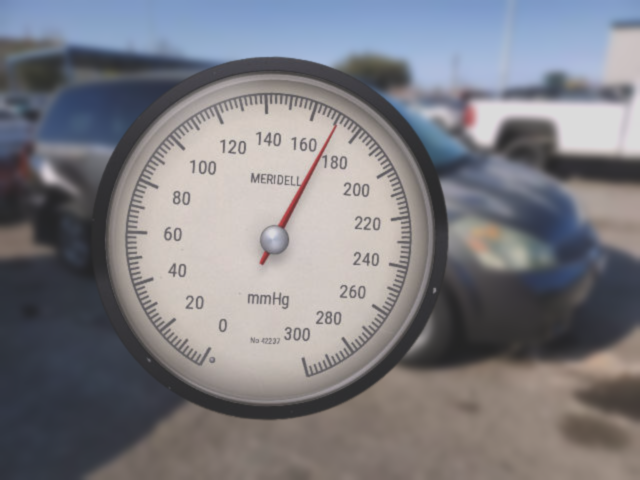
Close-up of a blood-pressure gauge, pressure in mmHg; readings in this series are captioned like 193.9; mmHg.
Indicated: 170; mmHg
